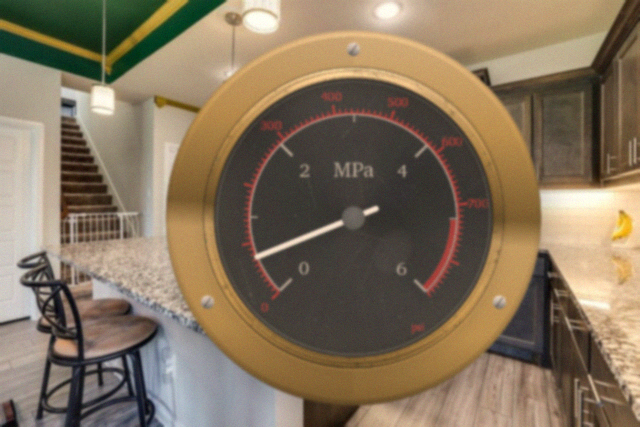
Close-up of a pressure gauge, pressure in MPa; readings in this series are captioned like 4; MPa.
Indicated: 0.5; MPa
